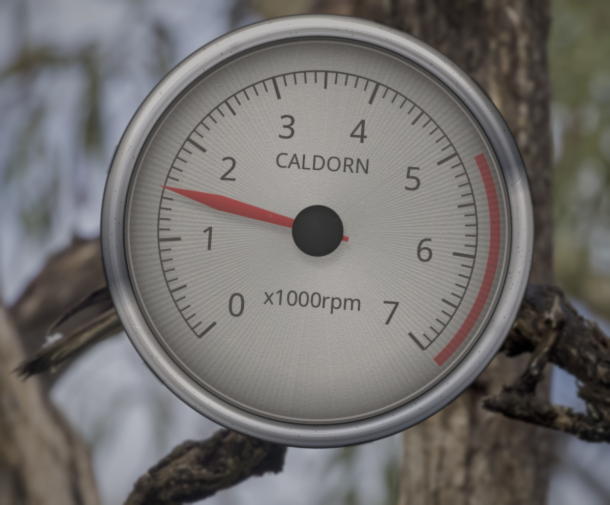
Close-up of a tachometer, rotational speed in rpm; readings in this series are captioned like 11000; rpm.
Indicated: 1500; rpm
